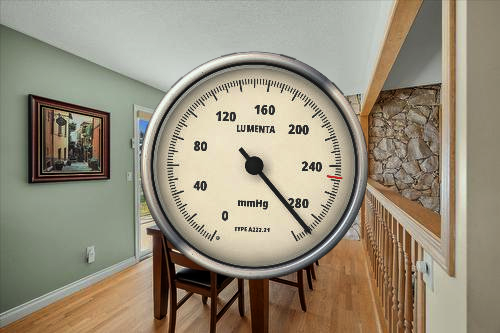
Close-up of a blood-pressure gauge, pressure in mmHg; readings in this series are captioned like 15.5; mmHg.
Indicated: 290; mmHg
